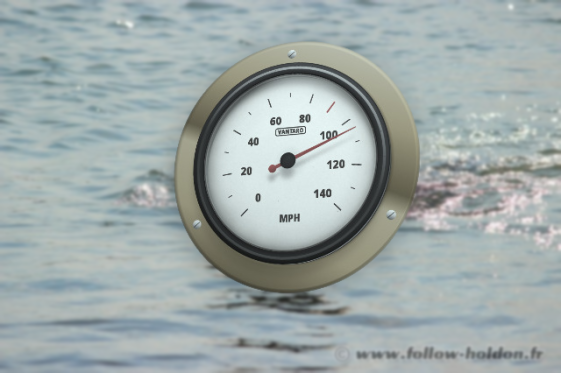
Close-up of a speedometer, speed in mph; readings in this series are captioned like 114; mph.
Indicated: 105; mph
